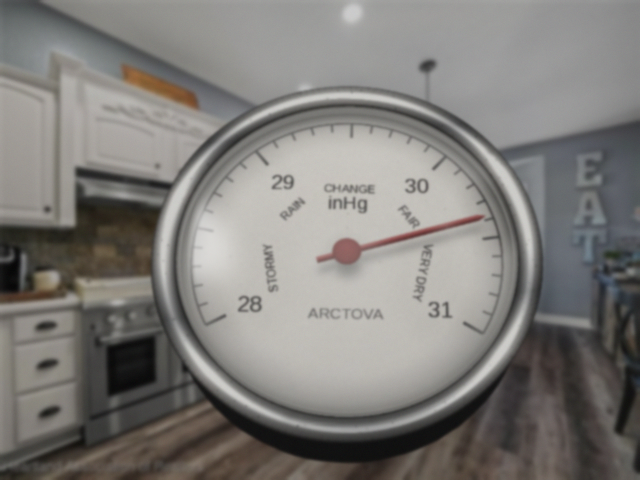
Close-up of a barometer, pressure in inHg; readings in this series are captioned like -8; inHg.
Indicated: 30.4; inHg
